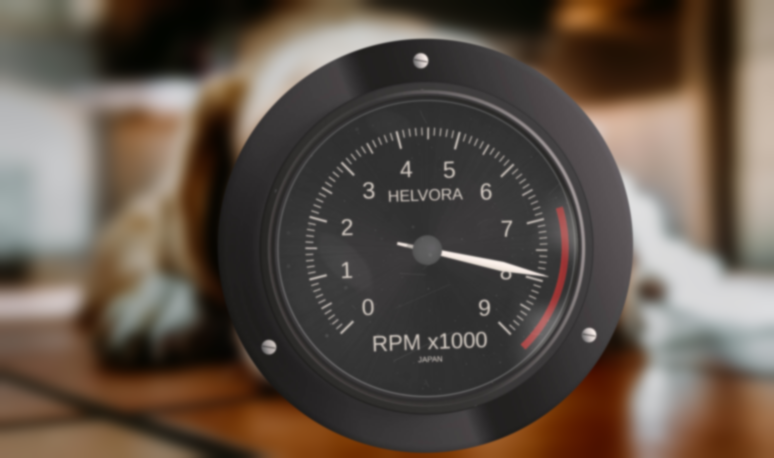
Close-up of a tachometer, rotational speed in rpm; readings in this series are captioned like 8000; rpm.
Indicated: 7900; rpm
